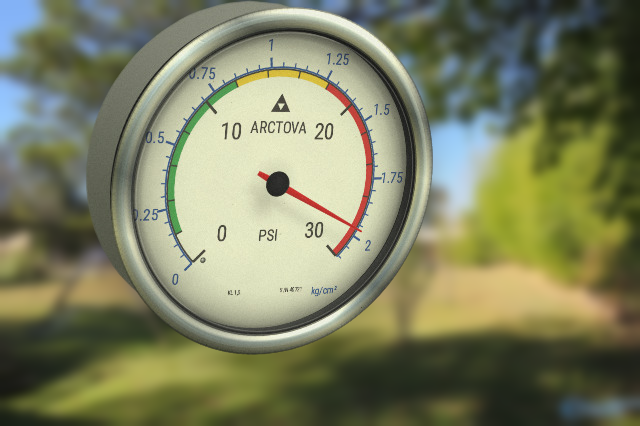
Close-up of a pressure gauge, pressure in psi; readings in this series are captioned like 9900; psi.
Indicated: 28; psi
